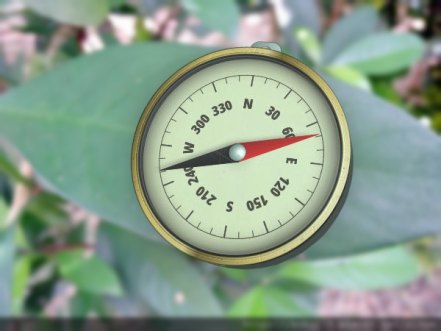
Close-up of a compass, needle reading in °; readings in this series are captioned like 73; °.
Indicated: 70; °
